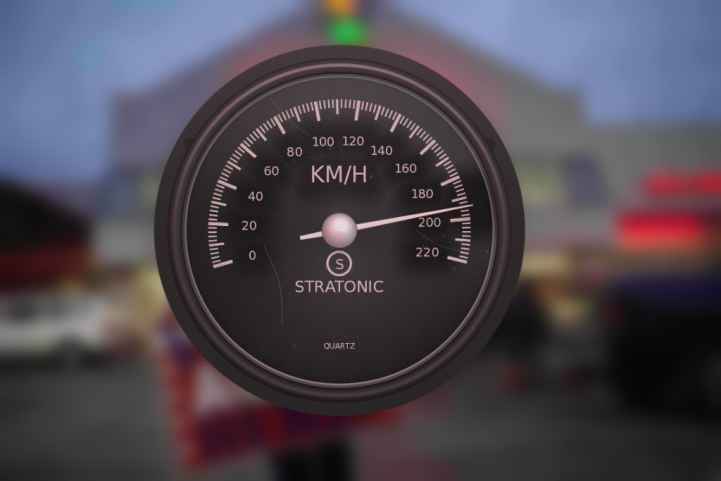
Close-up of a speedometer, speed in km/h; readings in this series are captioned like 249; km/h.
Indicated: 194; km/h
